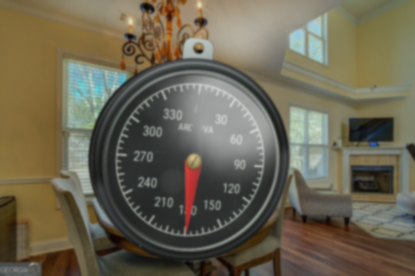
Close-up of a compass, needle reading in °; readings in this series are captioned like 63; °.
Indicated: 180; °
